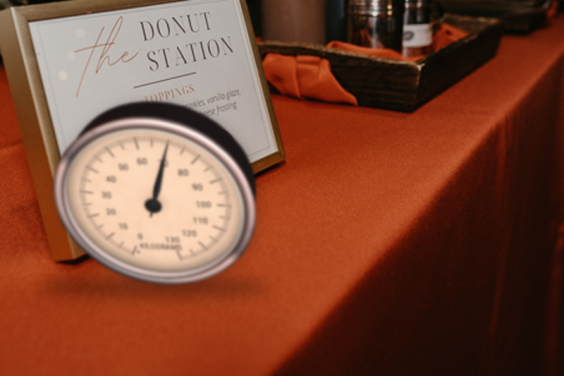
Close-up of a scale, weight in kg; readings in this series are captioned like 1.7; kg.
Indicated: 70; kg
